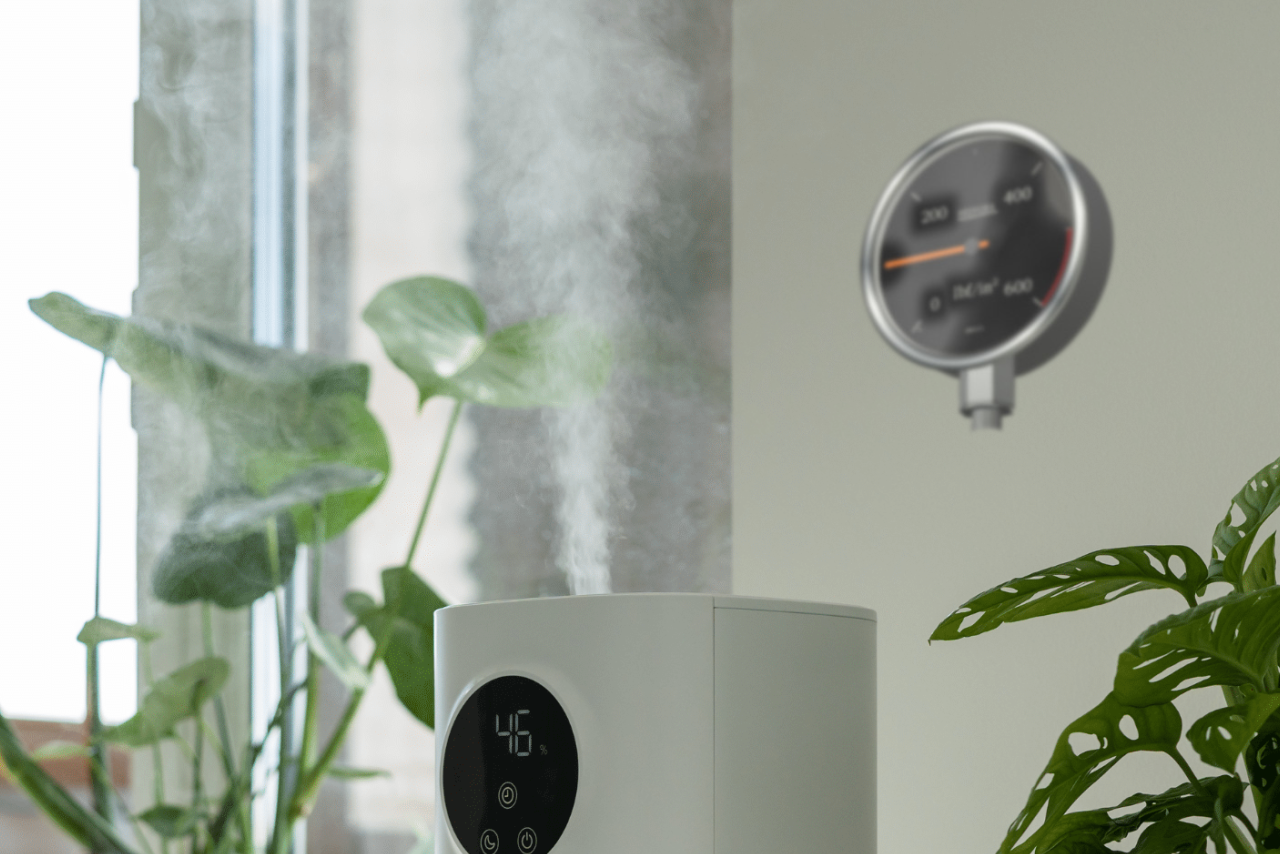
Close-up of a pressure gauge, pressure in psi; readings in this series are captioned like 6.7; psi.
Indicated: 100; psi
